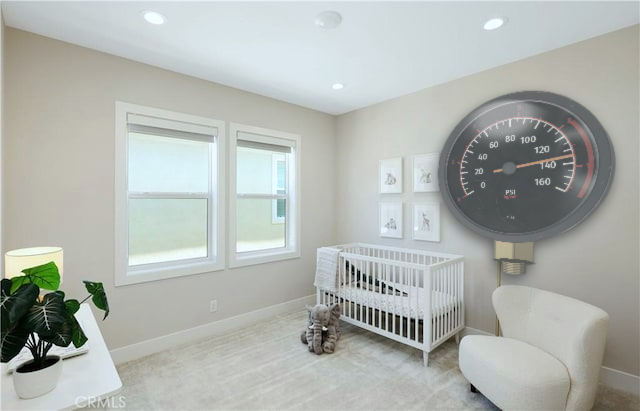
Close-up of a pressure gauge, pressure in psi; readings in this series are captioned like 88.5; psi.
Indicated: 135; psi
